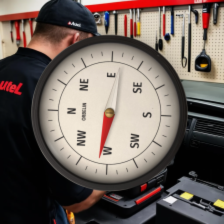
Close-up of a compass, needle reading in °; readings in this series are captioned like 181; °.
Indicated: 280; °
